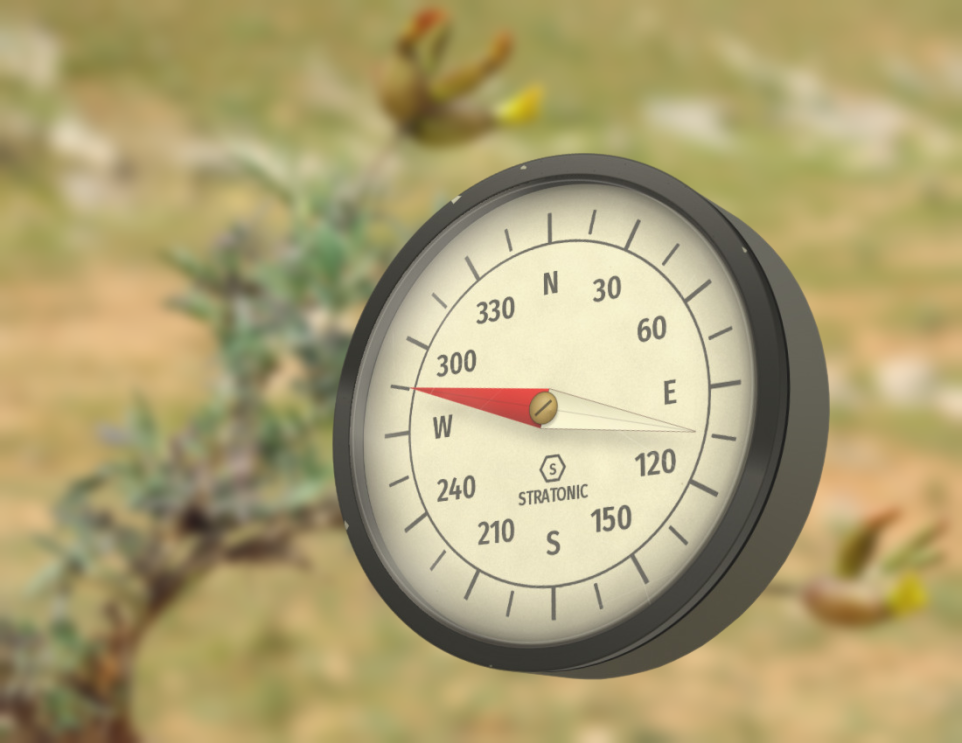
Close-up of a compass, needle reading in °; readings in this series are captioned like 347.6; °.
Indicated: 285; °
